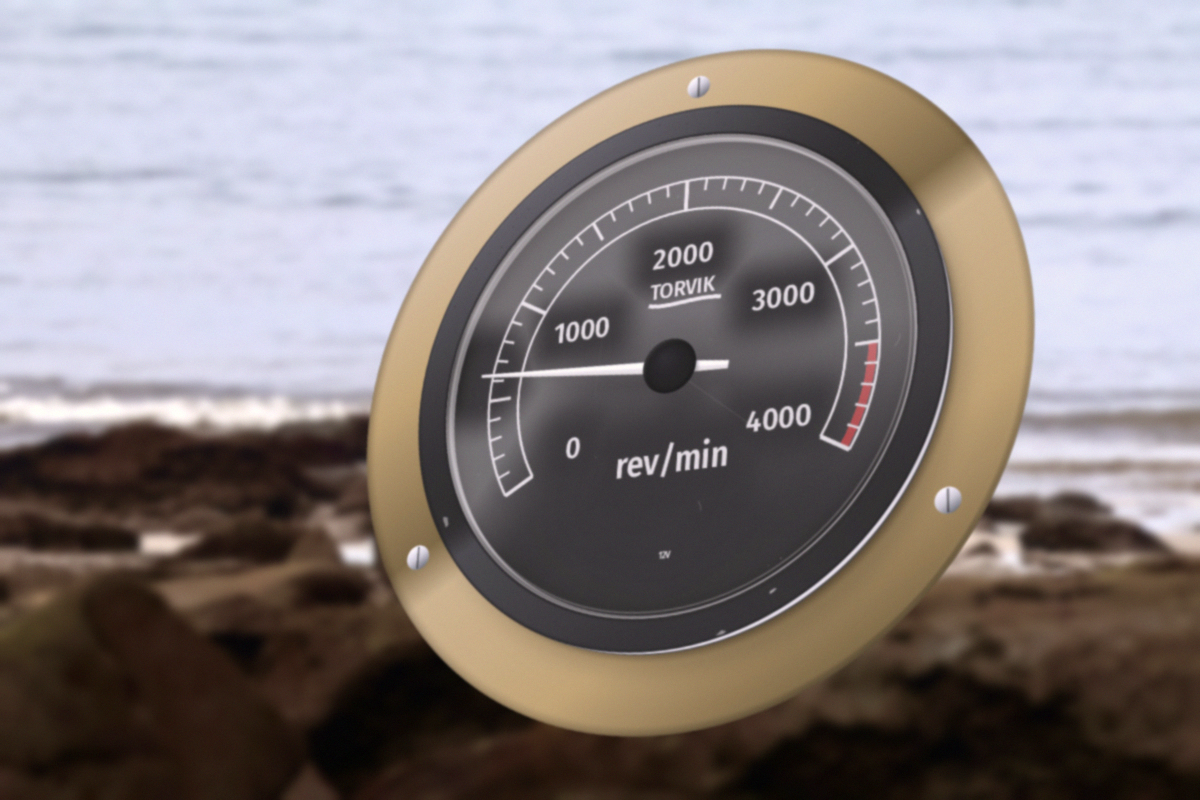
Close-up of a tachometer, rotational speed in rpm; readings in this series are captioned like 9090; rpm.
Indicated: 600; rpm
